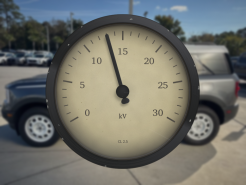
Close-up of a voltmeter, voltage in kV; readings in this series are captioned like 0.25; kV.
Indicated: 13; kV
